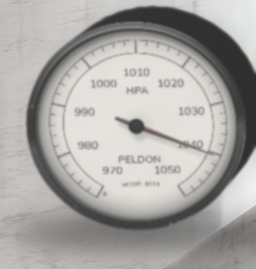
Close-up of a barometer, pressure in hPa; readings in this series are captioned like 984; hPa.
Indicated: 1040; hPa
